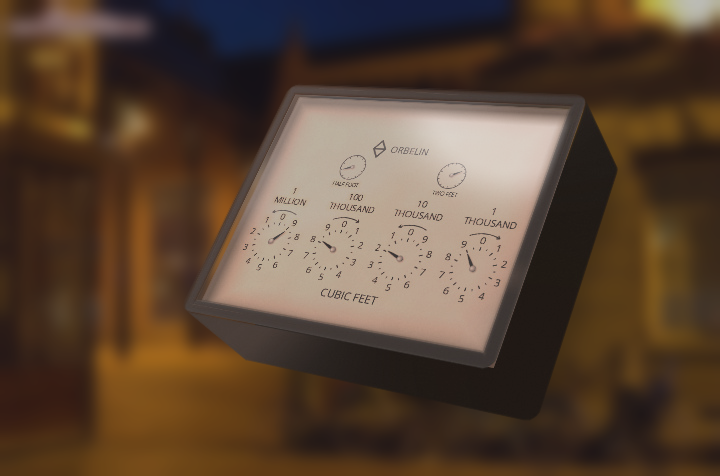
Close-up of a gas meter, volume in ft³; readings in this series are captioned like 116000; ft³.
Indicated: 881900; ft³
